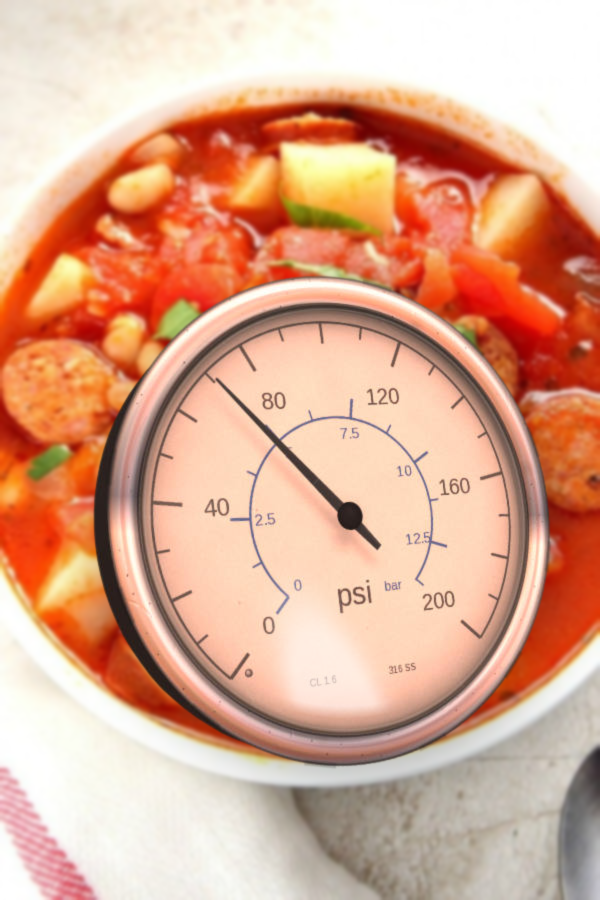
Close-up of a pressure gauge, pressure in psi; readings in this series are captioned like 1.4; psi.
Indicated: 70; psi
